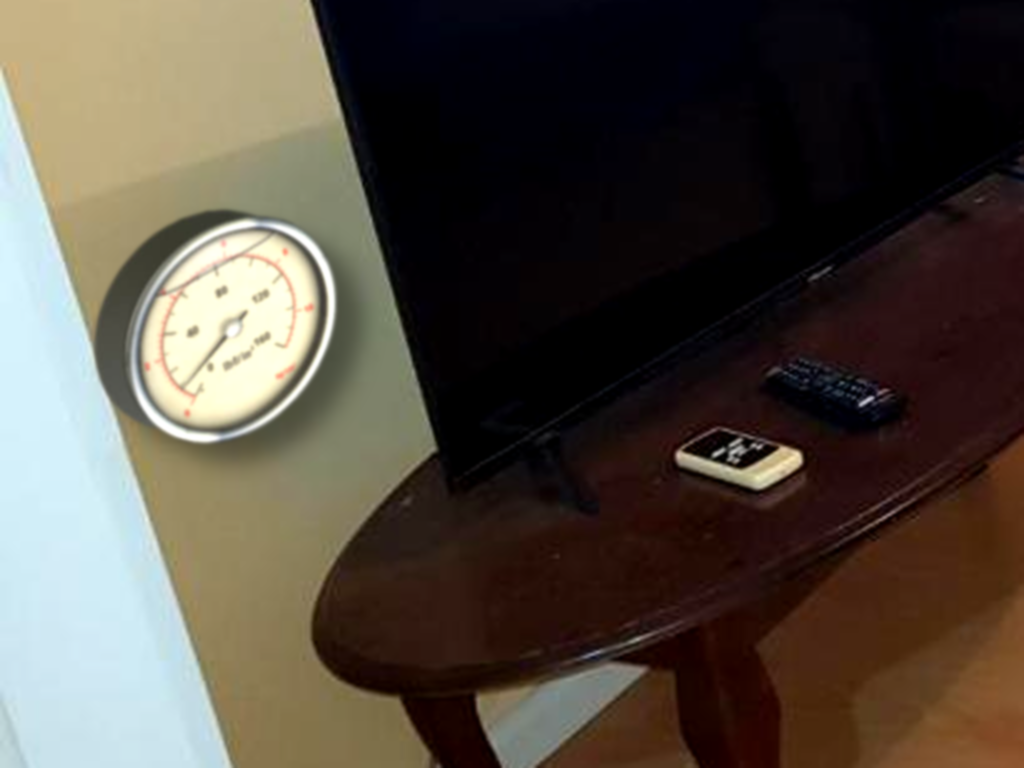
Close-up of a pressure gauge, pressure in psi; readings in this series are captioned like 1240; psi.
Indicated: 10; psi
